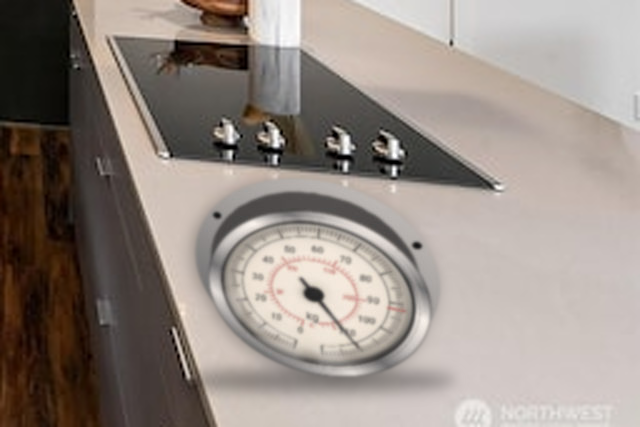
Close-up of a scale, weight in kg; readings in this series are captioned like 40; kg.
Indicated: 110; kg
